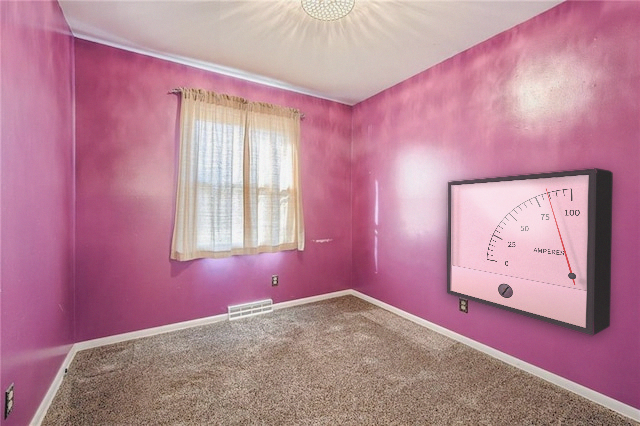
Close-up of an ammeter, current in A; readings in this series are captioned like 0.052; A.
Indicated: 85; A
